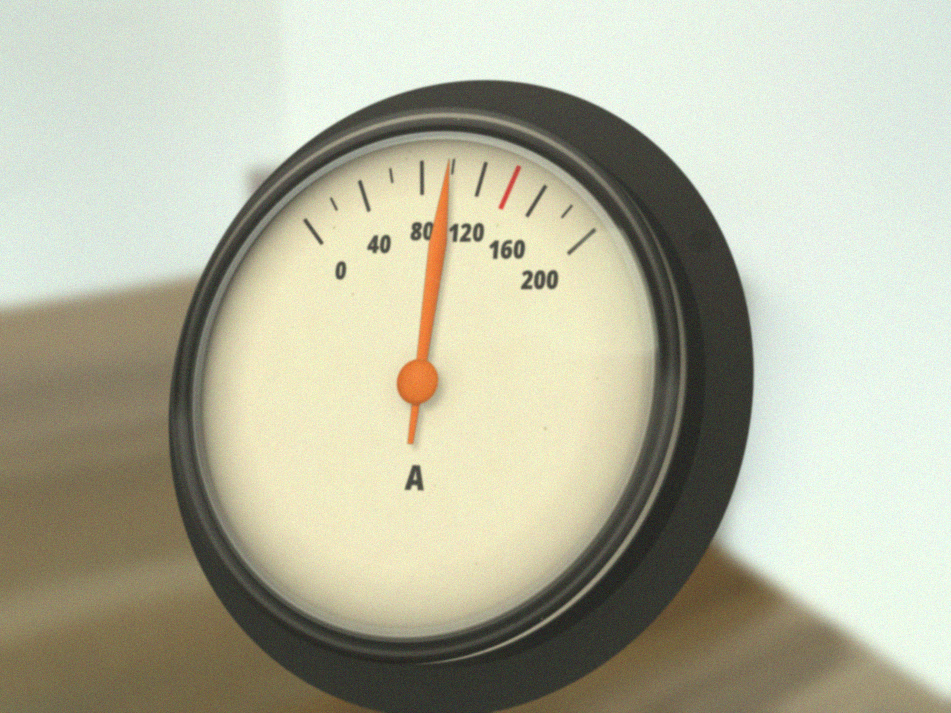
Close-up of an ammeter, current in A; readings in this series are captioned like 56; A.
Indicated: 100; A
